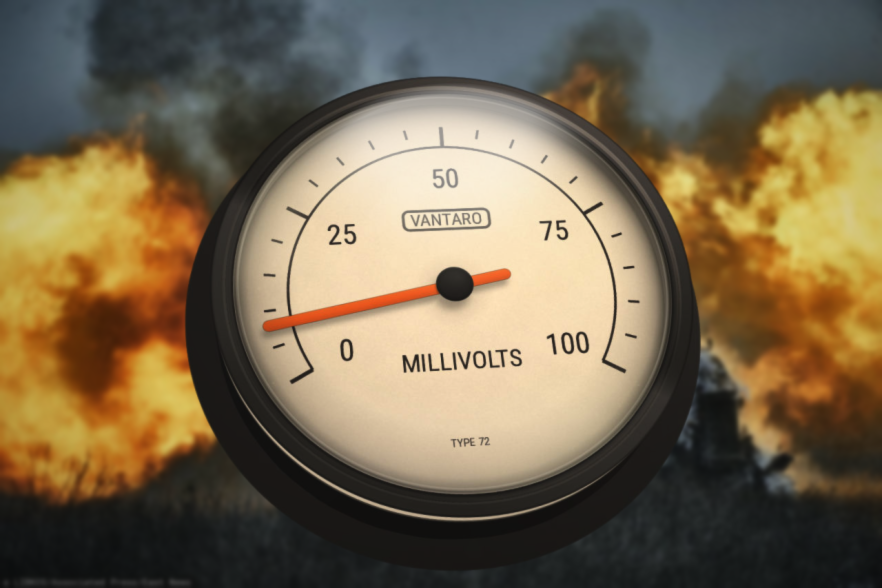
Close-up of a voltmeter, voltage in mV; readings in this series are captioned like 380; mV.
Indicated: 7.5; mV
